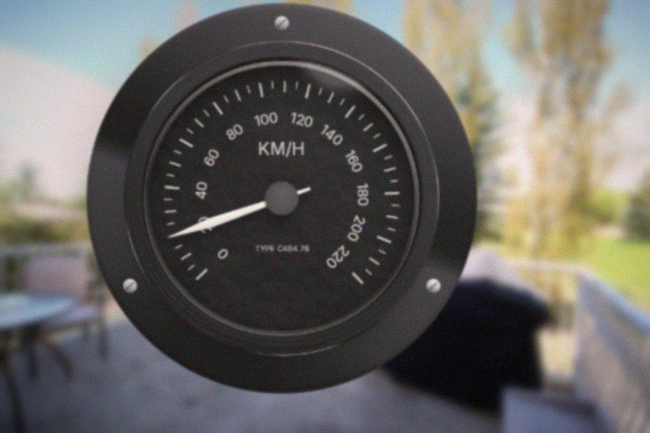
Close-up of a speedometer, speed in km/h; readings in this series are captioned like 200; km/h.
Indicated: 20; km/h
